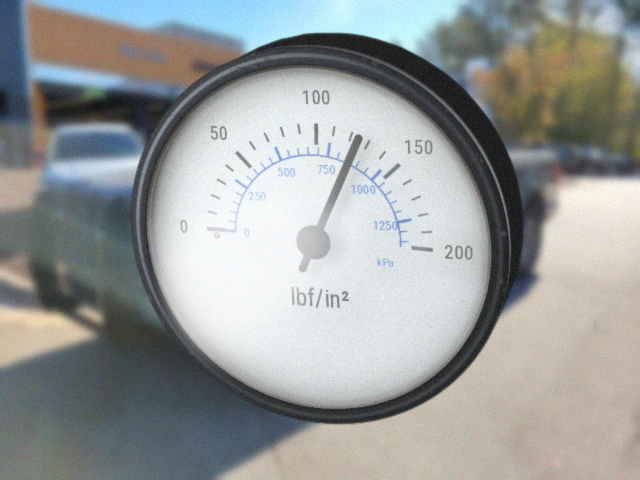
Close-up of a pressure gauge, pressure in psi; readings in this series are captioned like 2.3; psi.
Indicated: 125; psi
